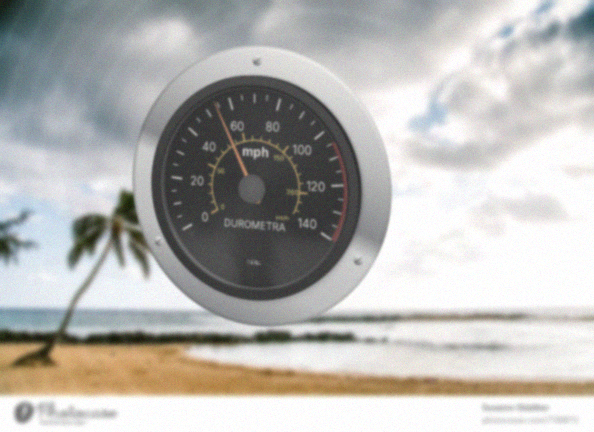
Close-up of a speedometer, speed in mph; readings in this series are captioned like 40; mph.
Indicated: 55; mph
